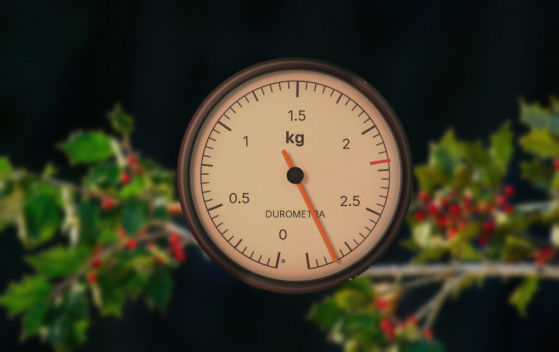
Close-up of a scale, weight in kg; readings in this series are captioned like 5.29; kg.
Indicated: 2.85; kg
